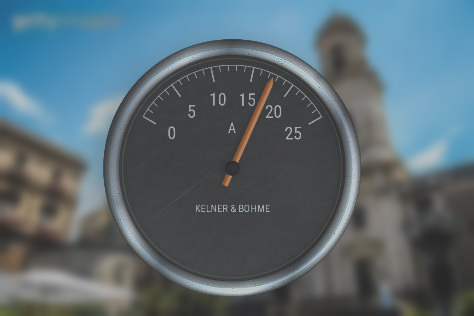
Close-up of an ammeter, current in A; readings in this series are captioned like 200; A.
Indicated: 17.5; A
